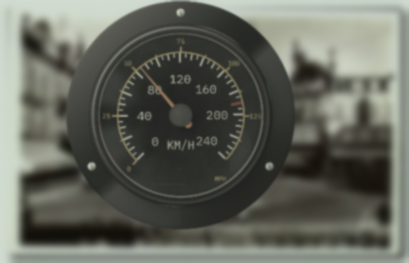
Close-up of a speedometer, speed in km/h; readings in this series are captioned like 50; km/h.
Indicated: 85; km/h
